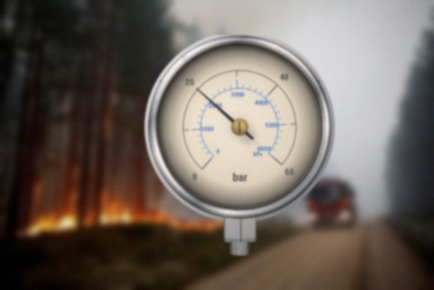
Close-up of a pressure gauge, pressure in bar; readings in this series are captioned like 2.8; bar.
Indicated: 20; bar
